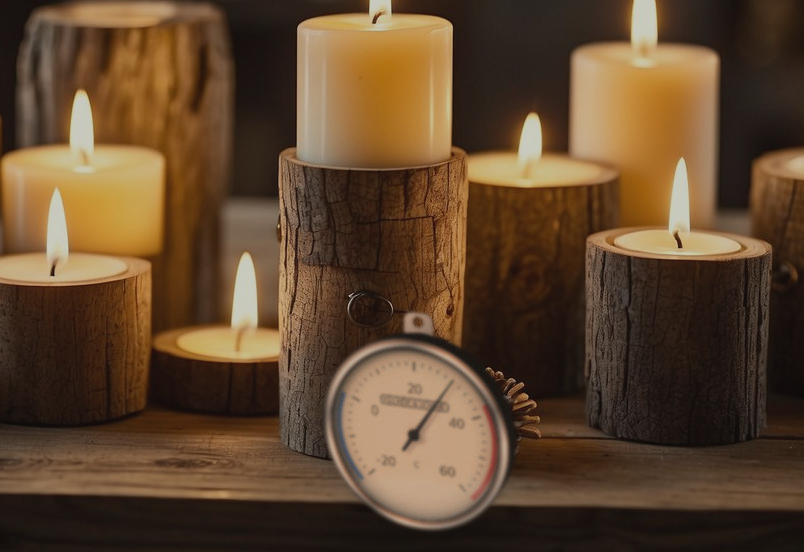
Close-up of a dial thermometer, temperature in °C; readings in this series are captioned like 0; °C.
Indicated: 30; °C
